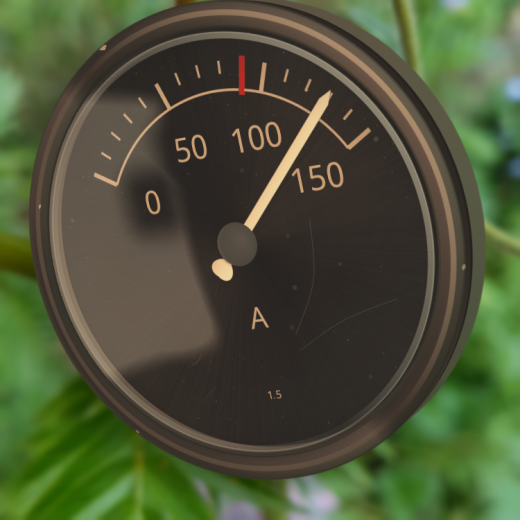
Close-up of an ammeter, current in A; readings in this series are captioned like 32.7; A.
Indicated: 130; A
